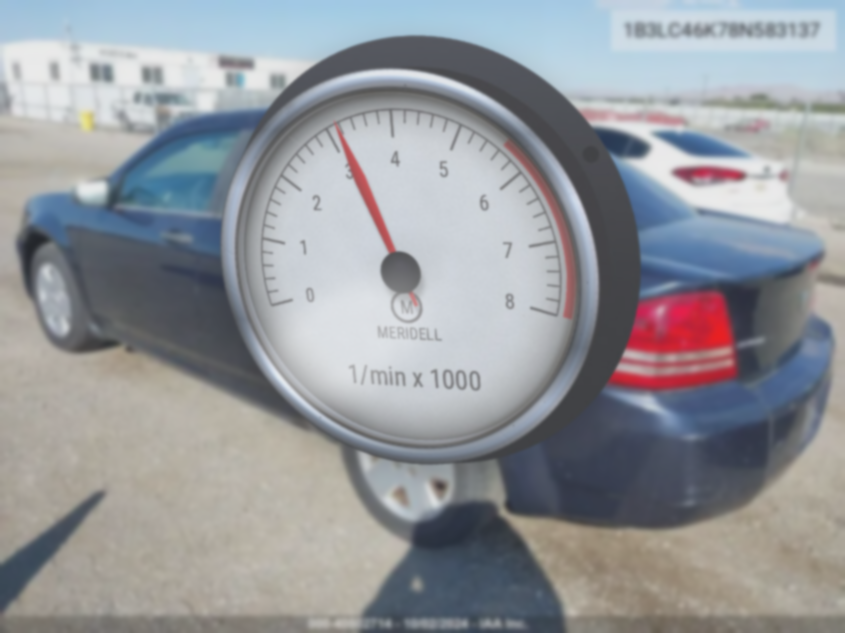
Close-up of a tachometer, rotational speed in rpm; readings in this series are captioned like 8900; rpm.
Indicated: 3200; rpm
